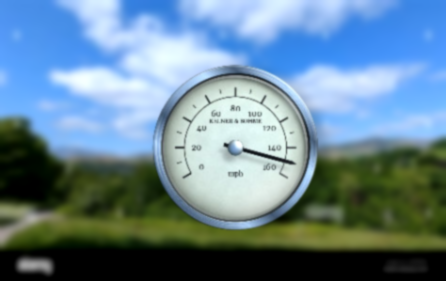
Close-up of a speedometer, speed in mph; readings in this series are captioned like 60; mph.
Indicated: 150; mph
